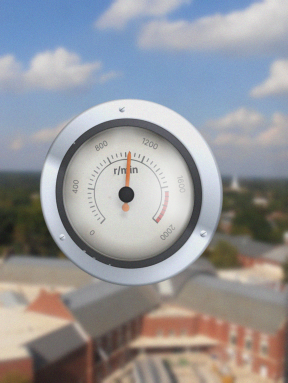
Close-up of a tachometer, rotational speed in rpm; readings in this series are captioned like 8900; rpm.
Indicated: 1050; rpm
